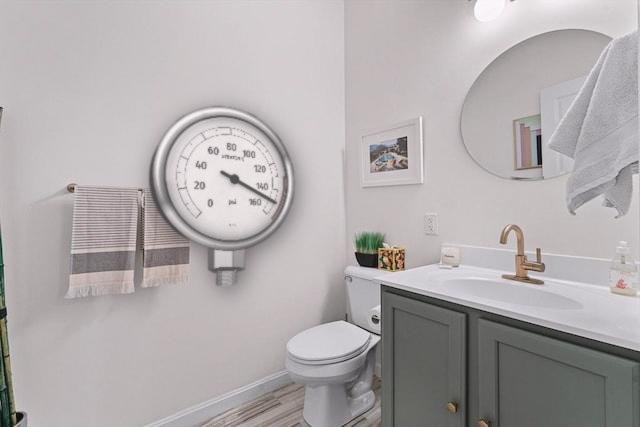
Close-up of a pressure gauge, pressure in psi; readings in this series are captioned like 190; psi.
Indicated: 150; psi
